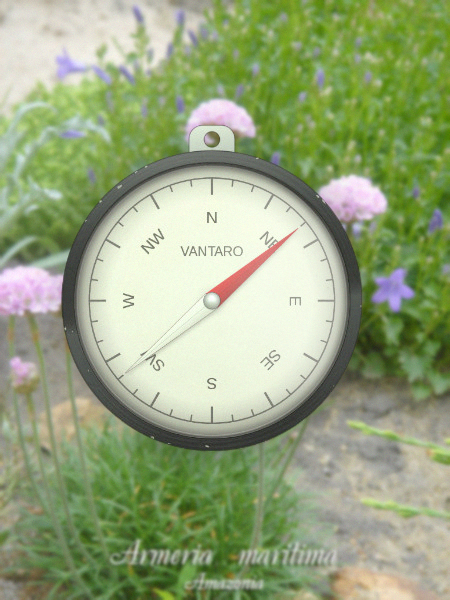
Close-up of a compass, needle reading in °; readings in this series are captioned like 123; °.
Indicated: 50; °
